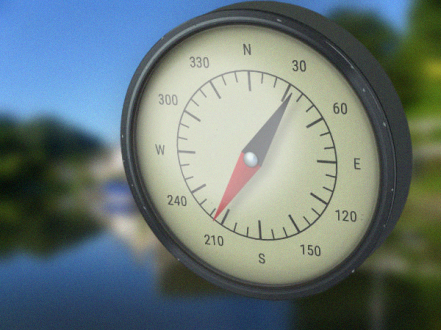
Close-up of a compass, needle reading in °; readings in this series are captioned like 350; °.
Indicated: 215; °
